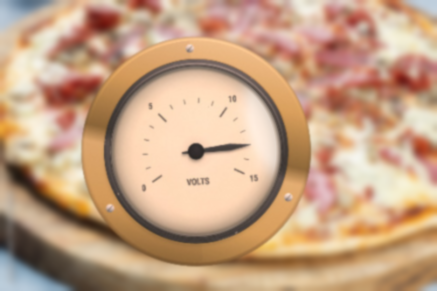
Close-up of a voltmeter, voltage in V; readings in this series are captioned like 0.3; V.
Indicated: 13; V
